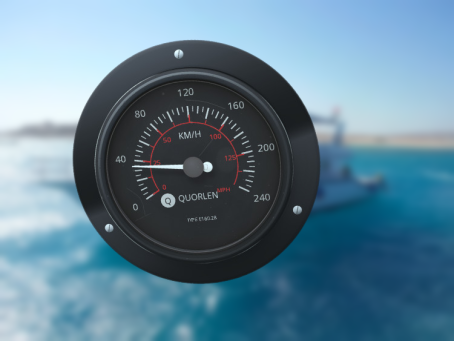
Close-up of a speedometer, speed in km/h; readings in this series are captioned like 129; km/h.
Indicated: 35; km/h
